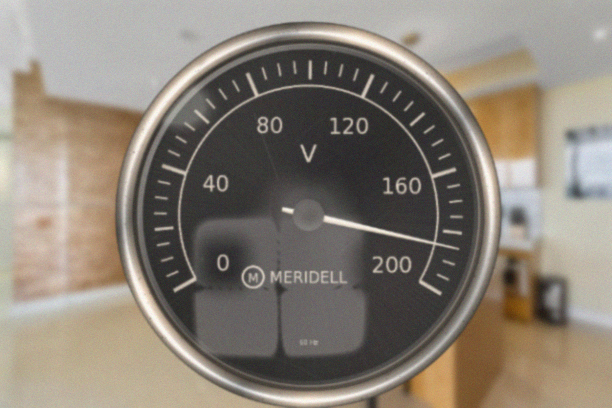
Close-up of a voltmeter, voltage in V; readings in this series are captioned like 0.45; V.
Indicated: 185; V
